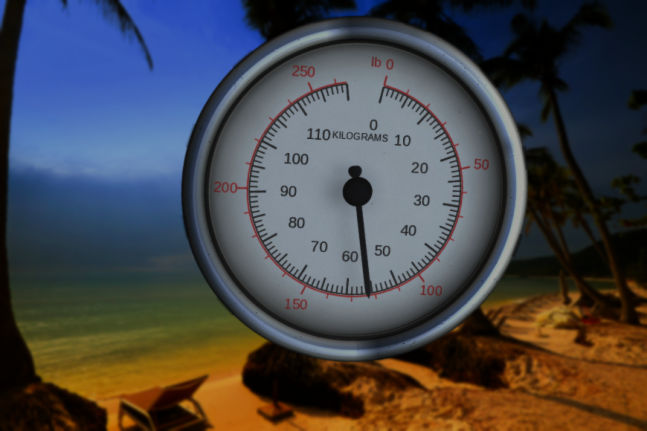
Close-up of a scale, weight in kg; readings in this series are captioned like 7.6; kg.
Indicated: 56; kg
